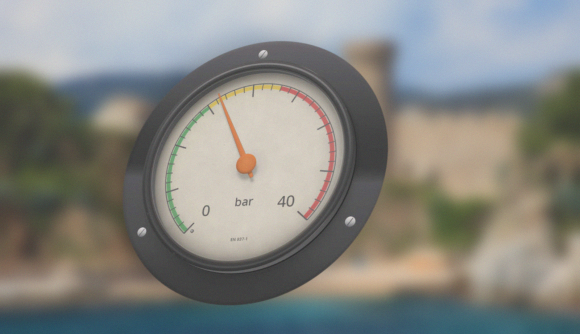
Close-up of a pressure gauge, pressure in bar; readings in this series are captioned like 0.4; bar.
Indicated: 16.5; bar
